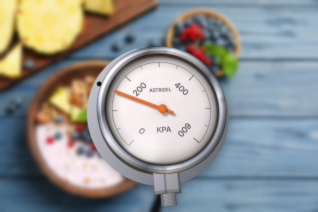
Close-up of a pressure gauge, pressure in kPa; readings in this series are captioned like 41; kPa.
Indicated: 150; kPa
